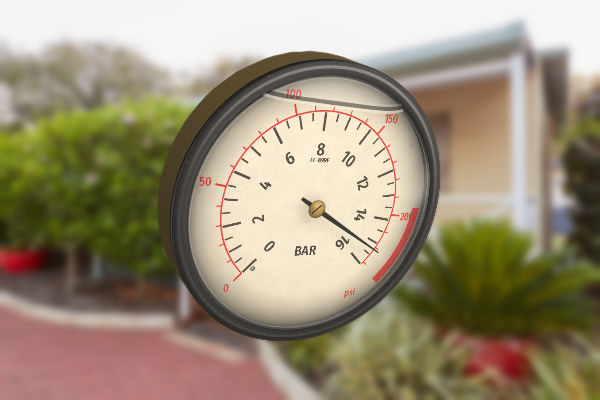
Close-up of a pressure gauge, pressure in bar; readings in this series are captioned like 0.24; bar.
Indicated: 15.25; bar
